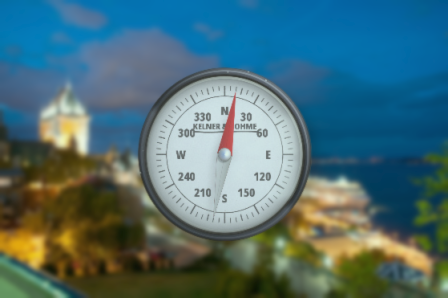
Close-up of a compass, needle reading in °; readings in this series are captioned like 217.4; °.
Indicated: 10; °
